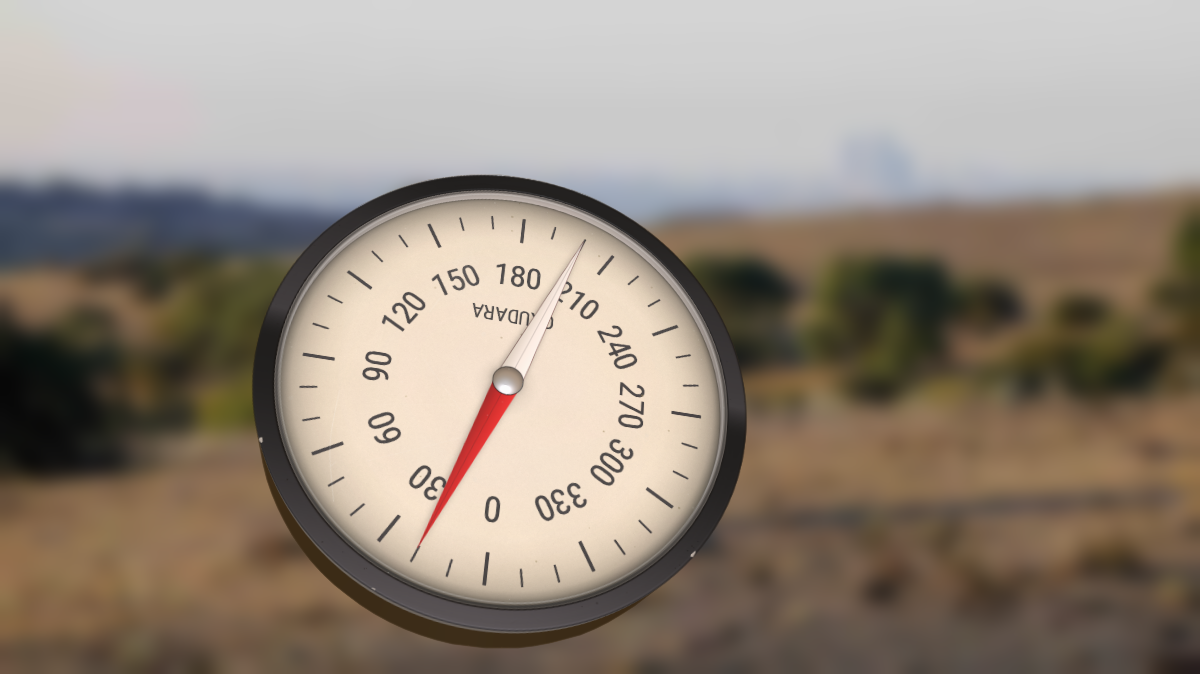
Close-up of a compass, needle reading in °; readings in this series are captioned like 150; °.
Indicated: 20; °
